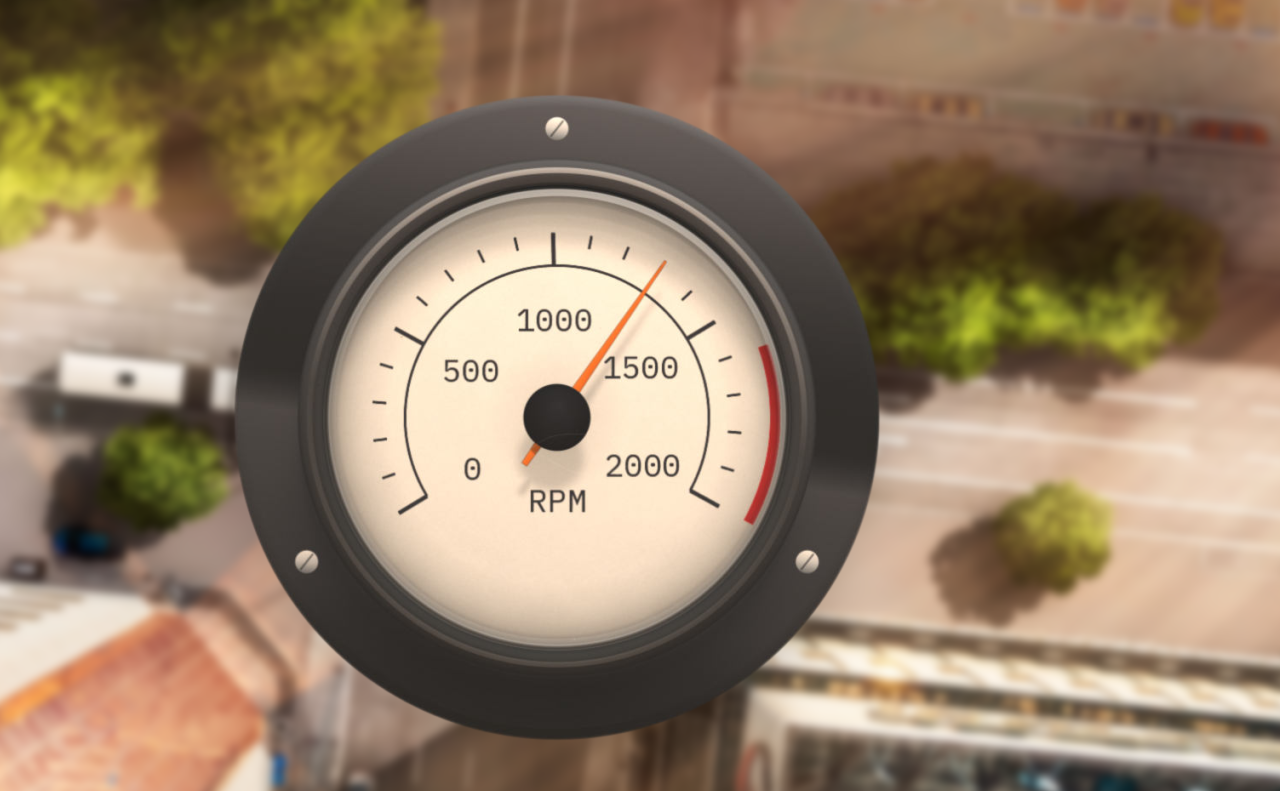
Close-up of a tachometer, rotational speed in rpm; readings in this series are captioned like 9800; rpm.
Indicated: 1300; rpm
